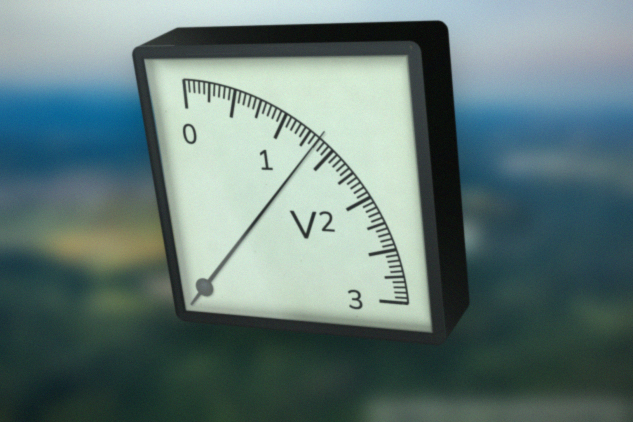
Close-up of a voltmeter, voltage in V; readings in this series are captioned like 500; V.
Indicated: 1.35; V
